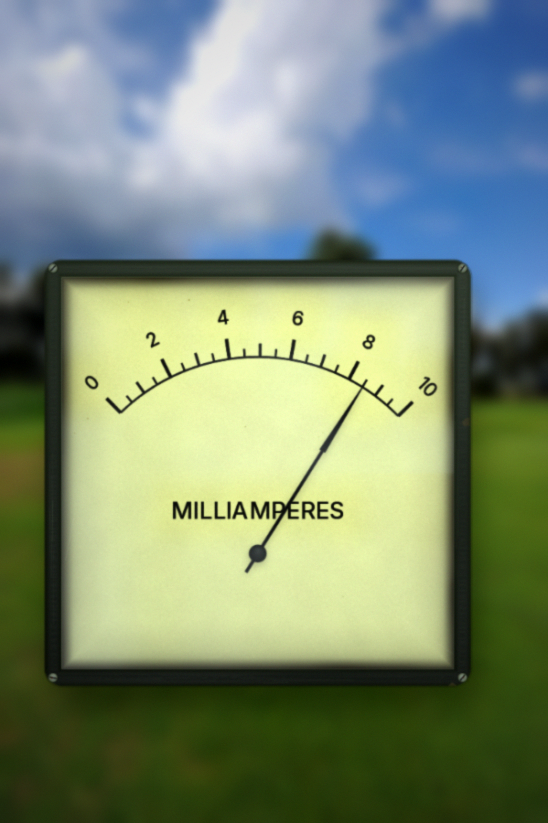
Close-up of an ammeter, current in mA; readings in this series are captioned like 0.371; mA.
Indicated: 8.5; mA
